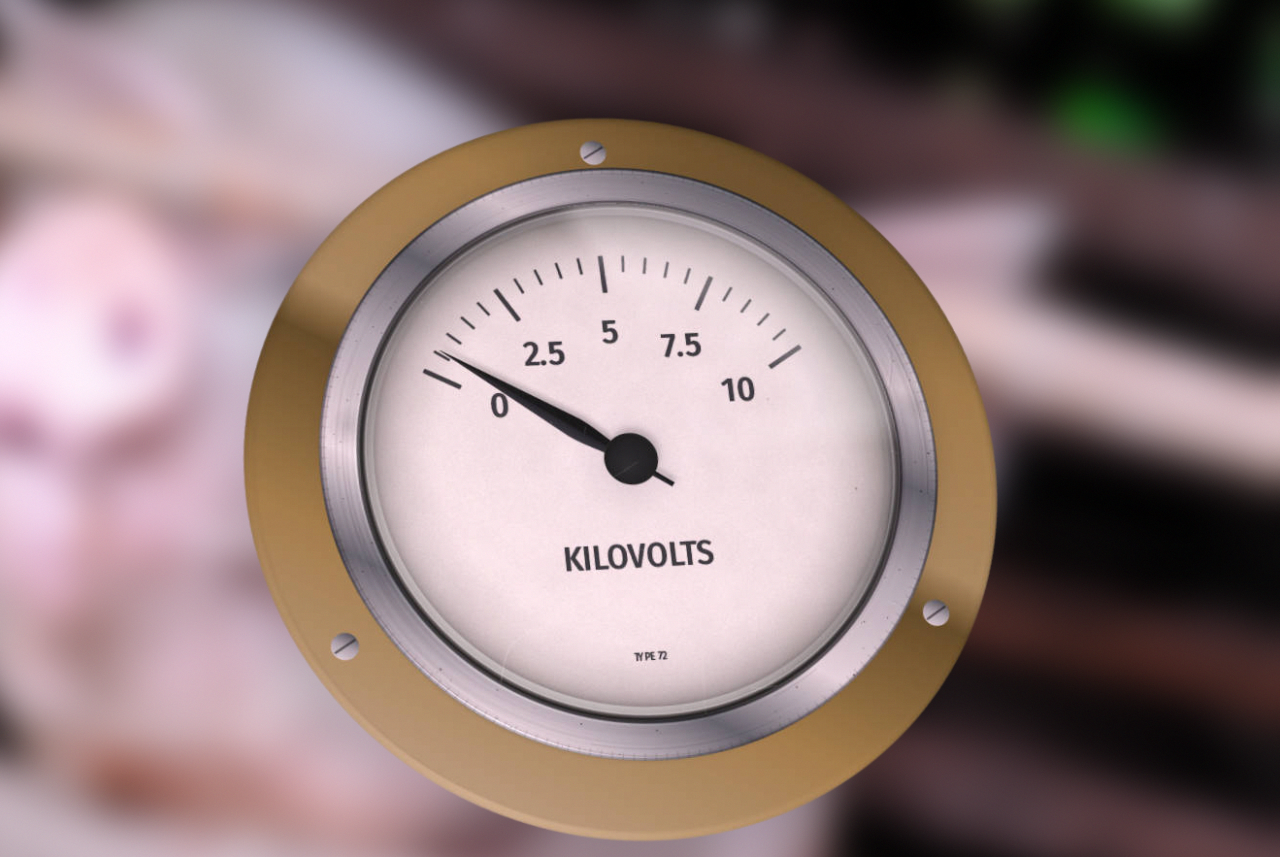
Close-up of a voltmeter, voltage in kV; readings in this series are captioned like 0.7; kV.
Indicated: 0.5; kV
